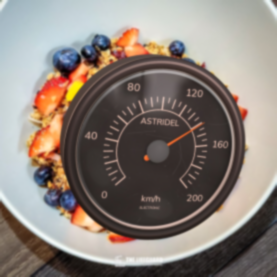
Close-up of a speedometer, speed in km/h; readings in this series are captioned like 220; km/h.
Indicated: 140; km/h
